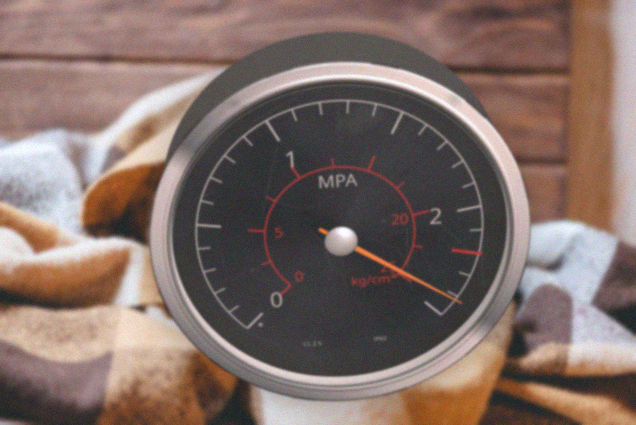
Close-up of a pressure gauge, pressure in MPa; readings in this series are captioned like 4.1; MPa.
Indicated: 2.4; MPa
